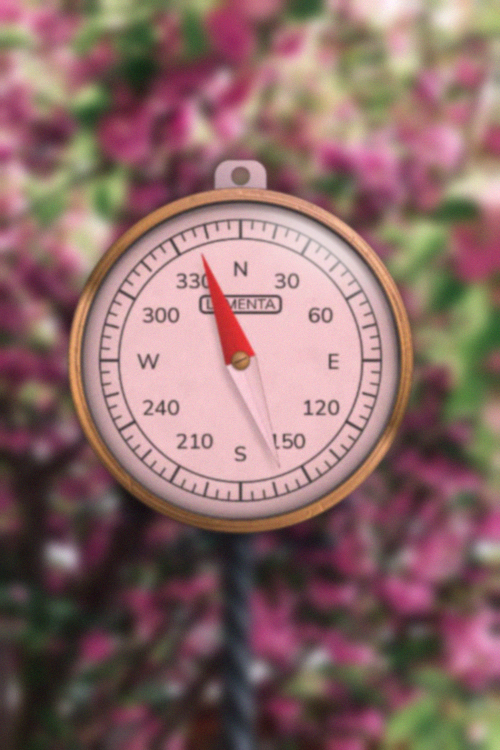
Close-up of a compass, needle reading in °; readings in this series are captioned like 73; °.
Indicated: 340; °
